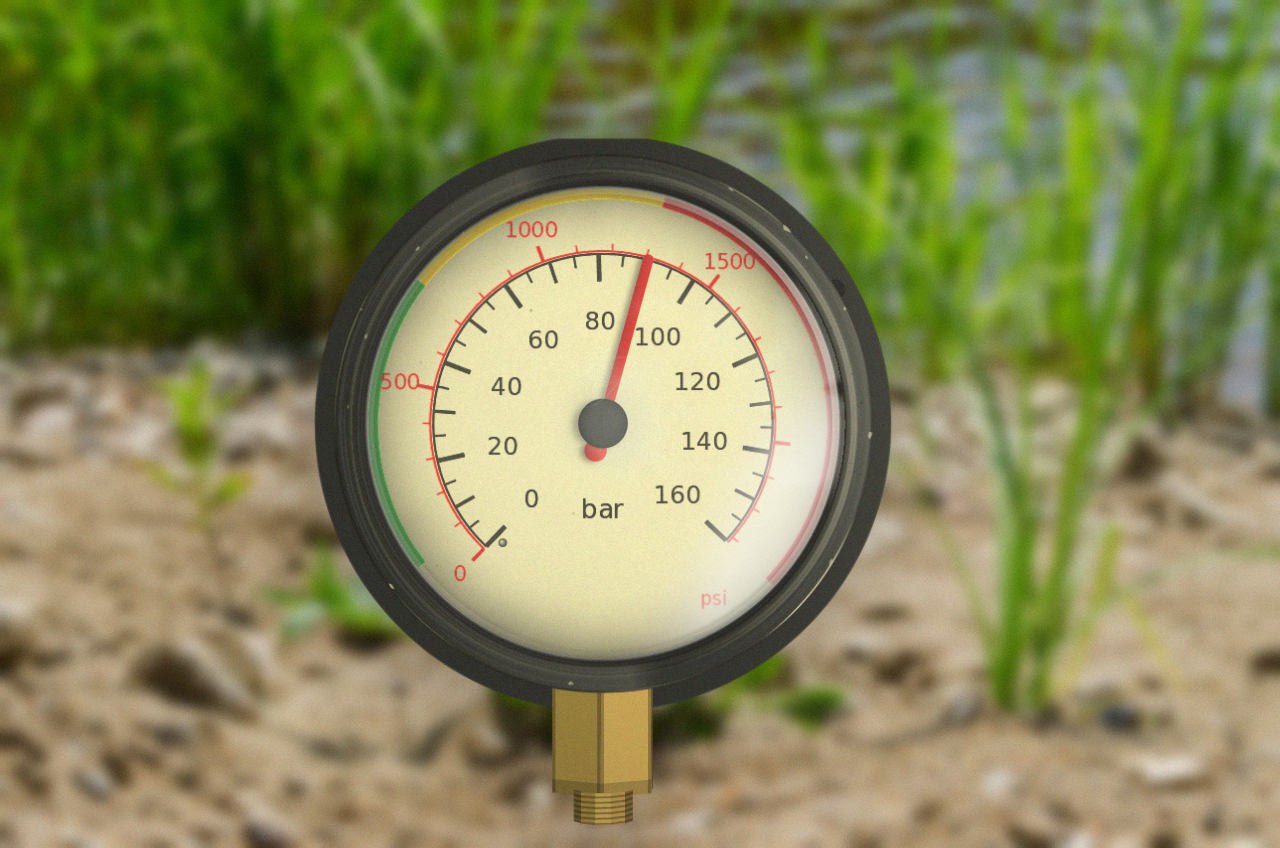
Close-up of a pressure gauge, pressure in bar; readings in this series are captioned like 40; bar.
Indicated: 90; bar
